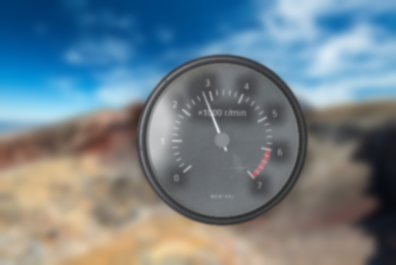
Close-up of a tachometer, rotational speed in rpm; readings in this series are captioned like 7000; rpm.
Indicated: 2800; rpm
